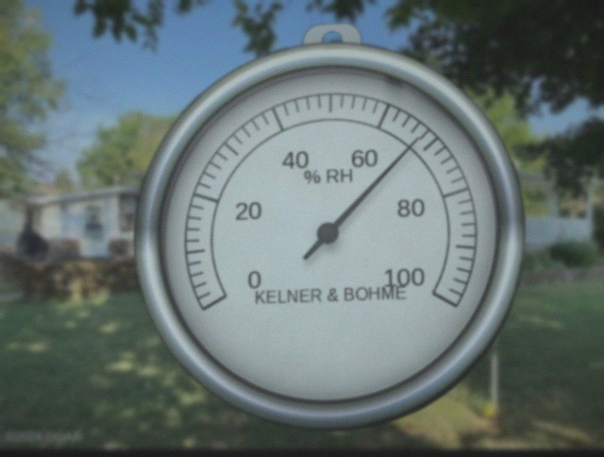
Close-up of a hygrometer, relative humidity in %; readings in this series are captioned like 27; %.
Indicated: 68; %
